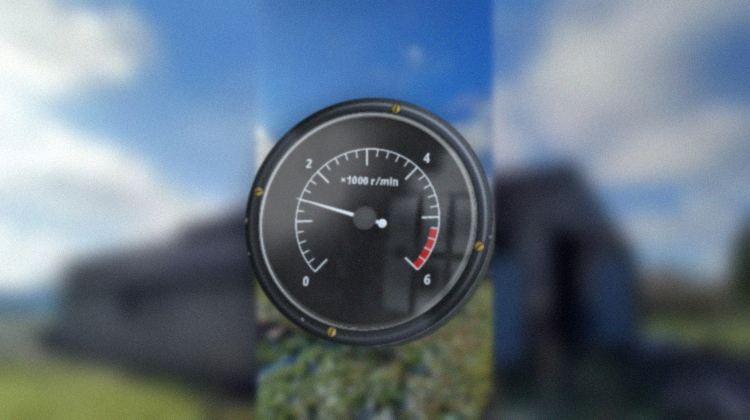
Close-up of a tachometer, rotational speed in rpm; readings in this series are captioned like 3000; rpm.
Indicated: 1400; rpm
